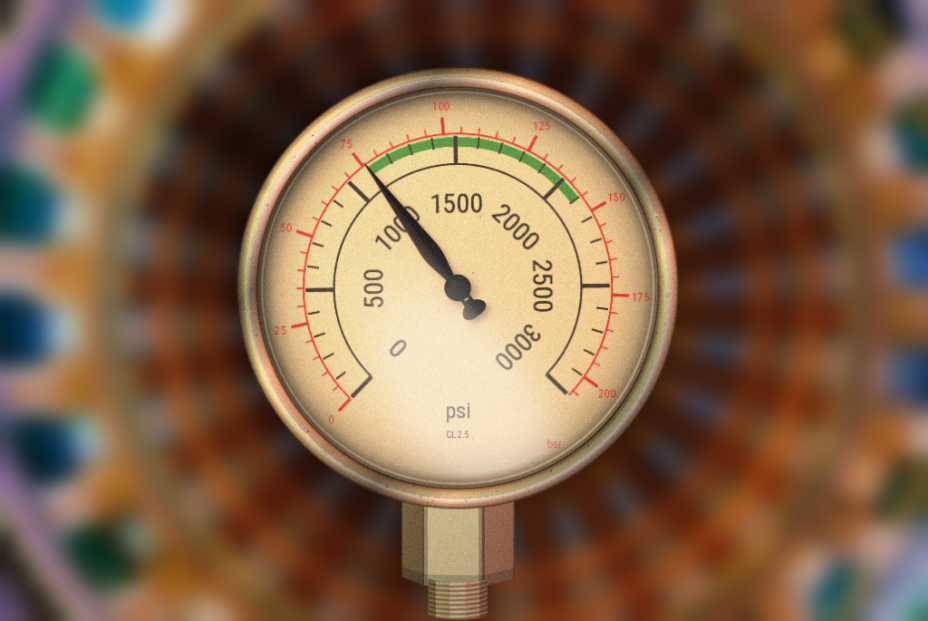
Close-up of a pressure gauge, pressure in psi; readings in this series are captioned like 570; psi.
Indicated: 1100; psi
